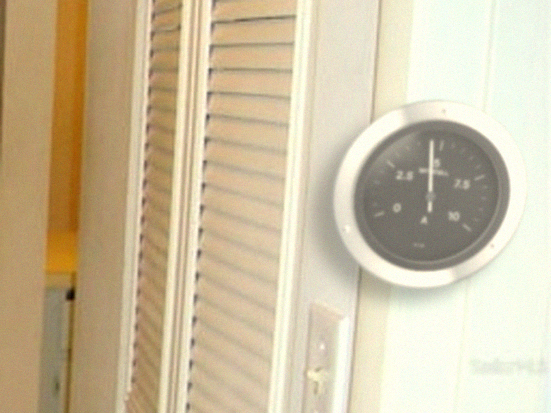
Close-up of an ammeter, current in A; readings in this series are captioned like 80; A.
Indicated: 4.5; A
